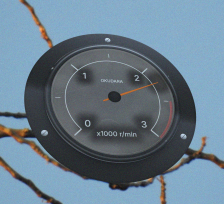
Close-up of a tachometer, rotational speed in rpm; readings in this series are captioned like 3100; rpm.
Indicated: 2250; rpm
